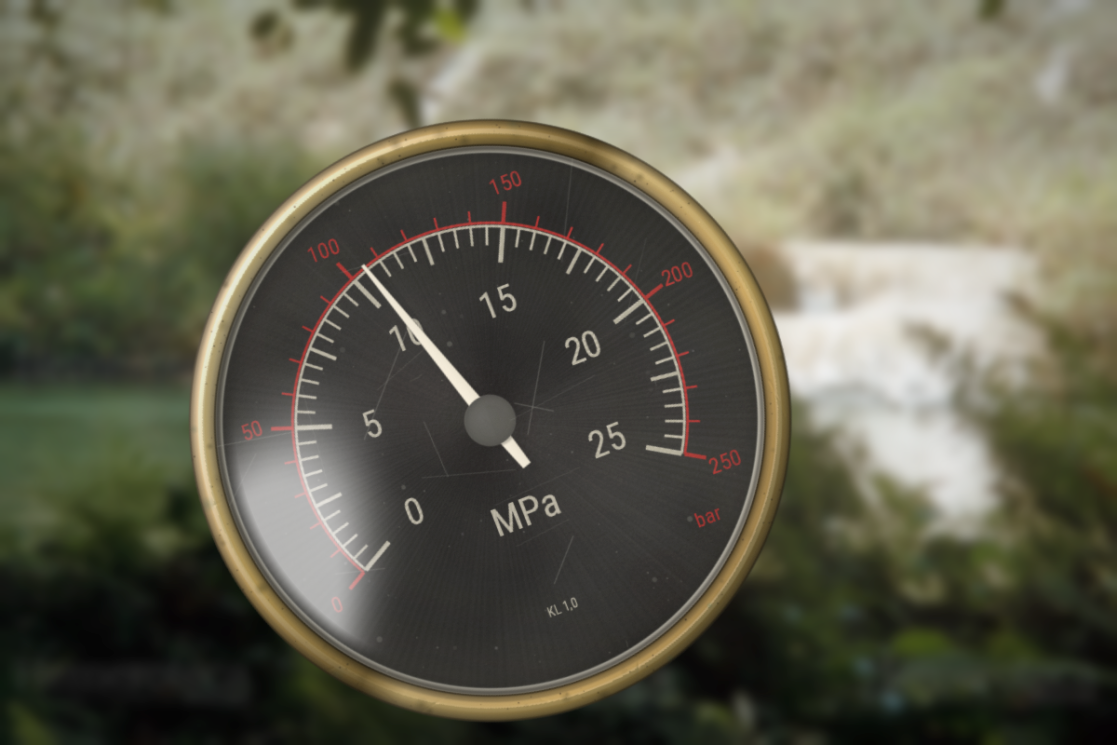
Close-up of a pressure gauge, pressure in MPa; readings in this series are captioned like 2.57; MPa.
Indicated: 10.5; MPa
